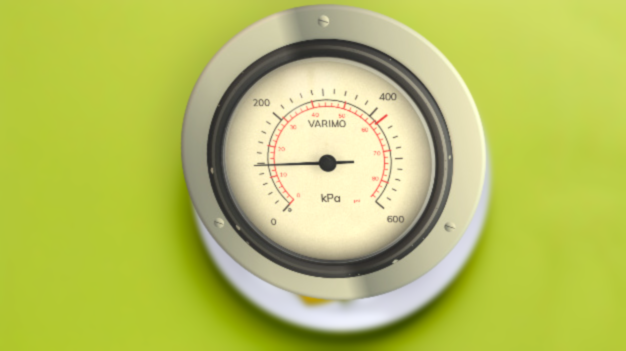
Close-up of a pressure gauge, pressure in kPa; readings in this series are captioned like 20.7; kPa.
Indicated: 100; kPa
